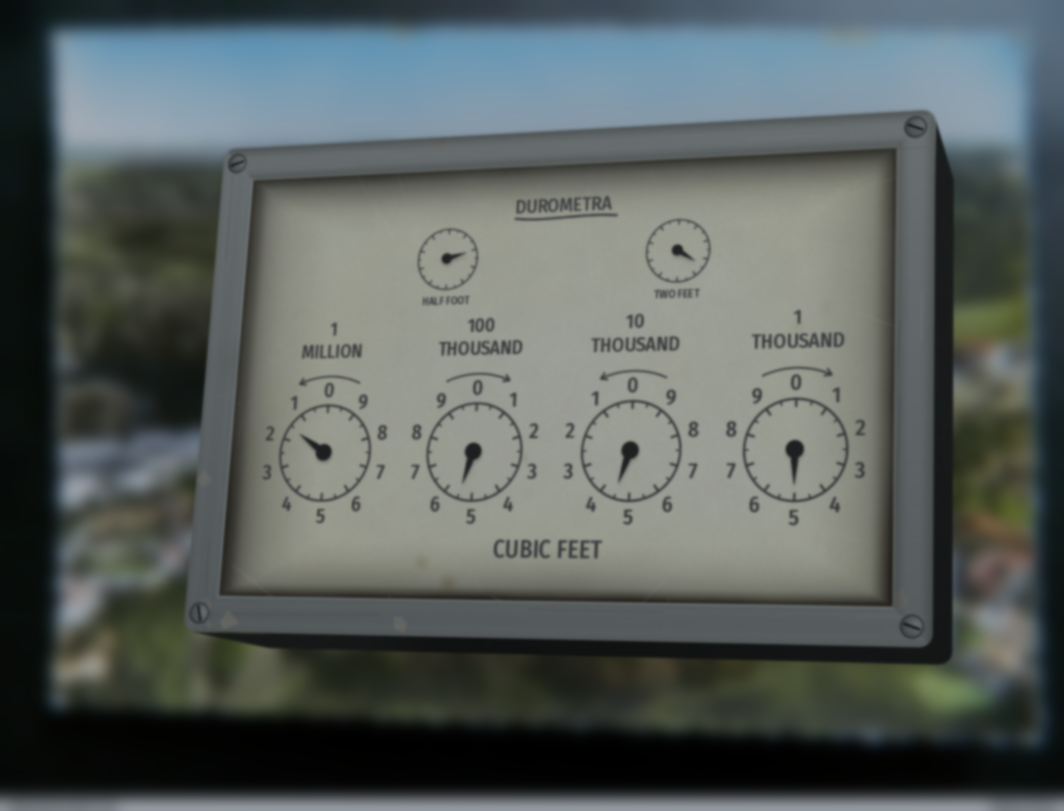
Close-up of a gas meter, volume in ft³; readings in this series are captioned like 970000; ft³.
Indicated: 154500; ft³
